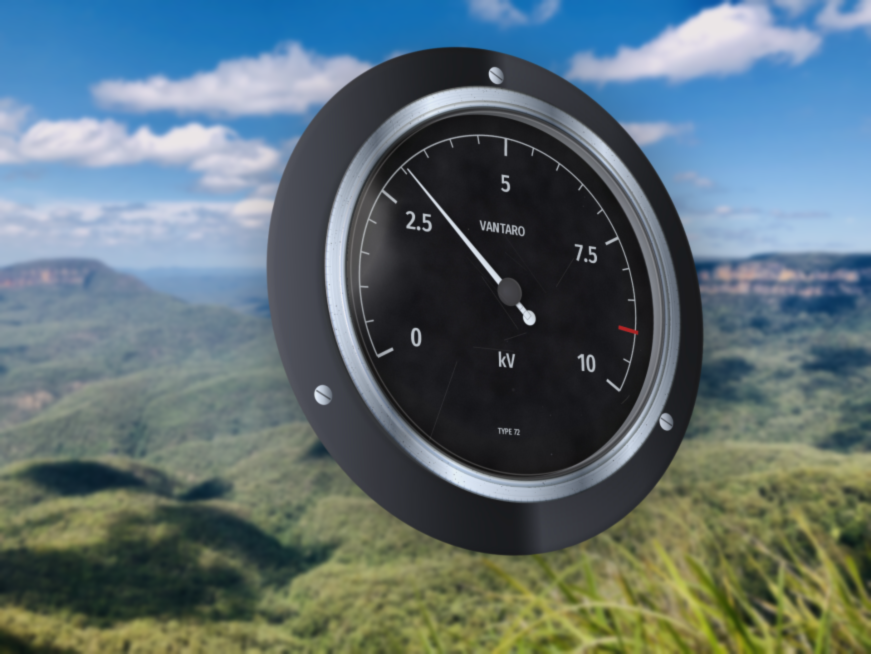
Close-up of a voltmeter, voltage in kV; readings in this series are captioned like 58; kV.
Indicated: 3; kV
